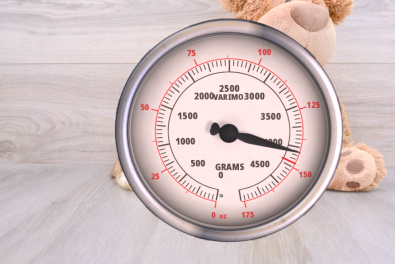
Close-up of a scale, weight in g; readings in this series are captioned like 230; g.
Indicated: 4050; g
